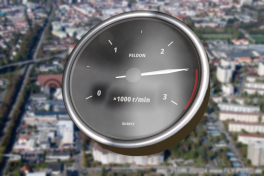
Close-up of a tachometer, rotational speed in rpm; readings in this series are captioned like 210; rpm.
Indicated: 2500; rpm
